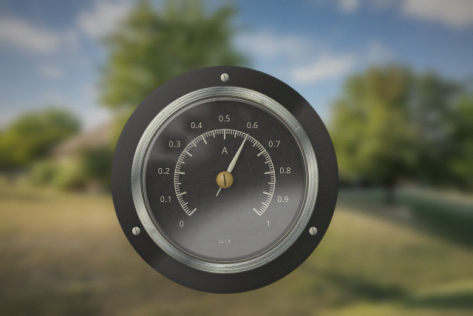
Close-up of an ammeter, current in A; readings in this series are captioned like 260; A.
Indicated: 0.6; A
